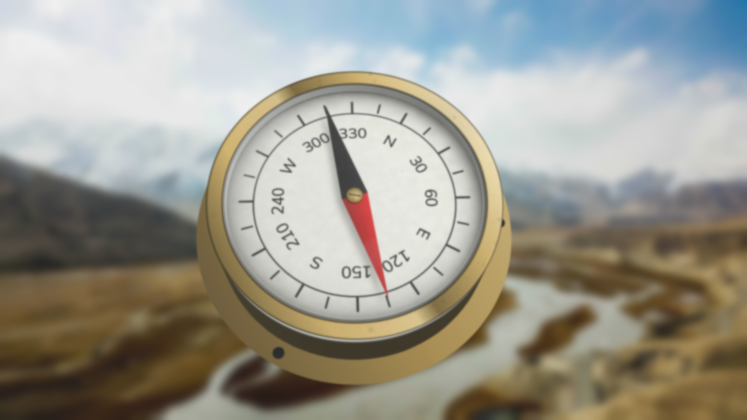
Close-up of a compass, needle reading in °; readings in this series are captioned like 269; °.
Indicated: 135; °
